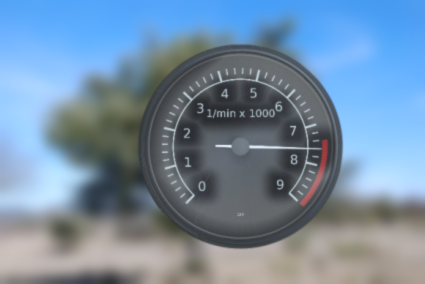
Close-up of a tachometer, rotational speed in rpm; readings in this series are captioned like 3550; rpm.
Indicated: 7600; rpm
